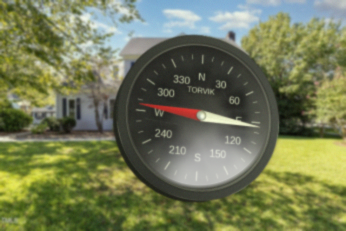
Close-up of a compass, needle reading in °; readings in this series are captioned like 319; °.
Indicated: 275; °
